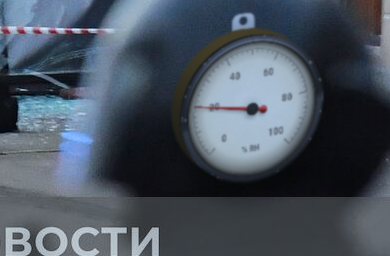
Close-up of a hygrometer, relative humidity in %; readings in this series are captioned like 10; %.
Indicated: 20; %
